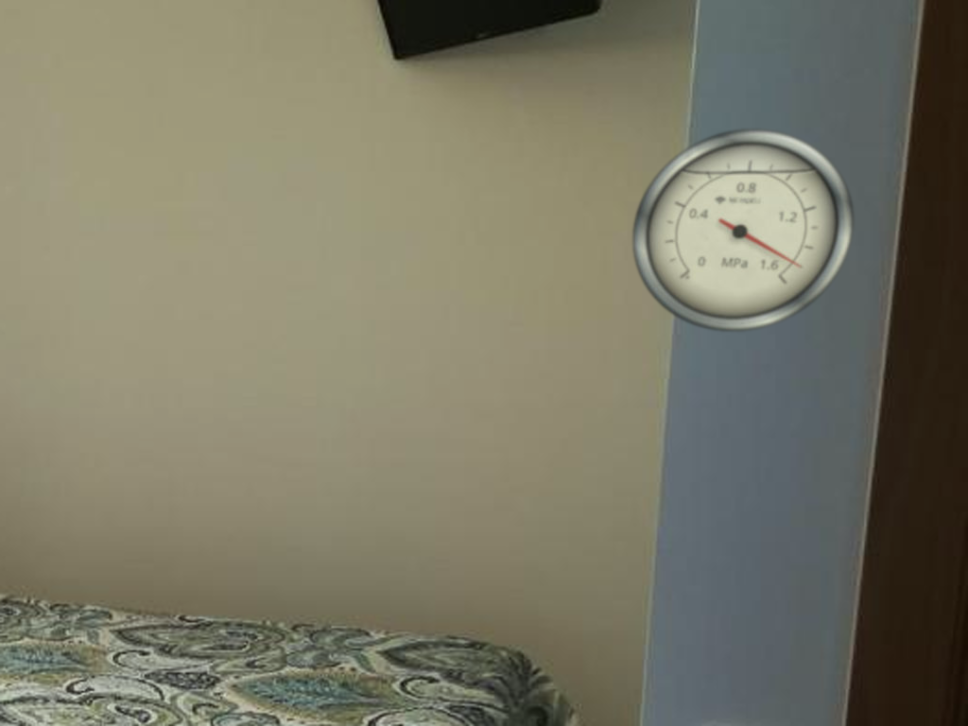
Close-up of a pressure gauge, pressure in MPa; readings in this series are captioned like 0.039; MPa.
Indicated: 1.5; MPa
